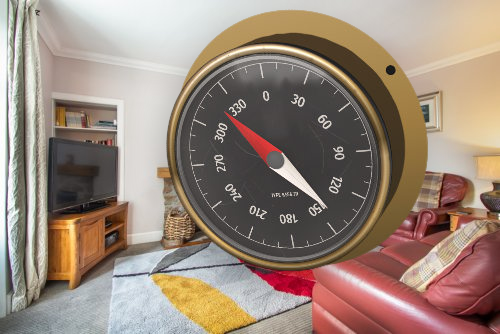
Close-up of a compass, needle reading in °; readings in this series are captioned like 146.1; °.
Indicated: 320; °
